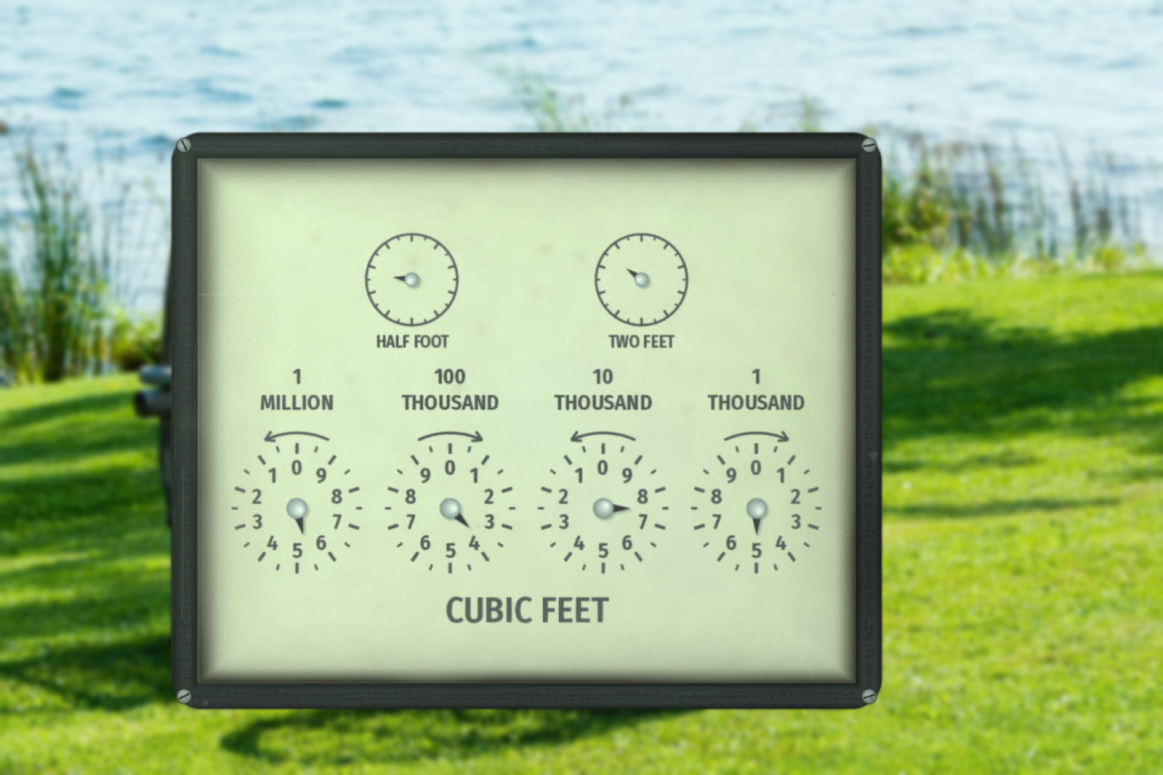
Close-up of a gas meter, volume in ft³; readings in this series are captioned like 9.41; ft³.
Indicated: 537500; ft³
